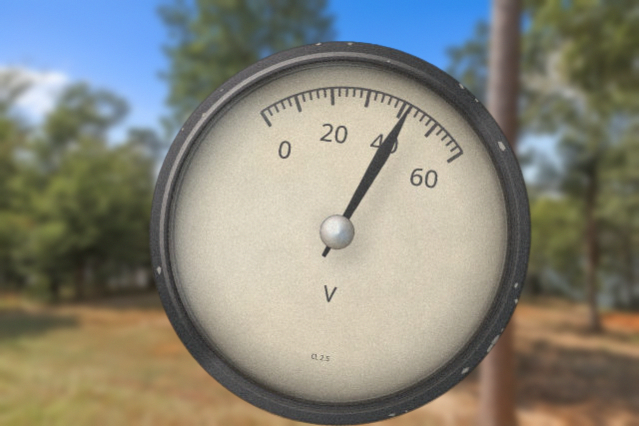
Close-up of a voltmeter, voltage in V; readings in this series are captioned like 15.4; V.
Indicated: 42; V
